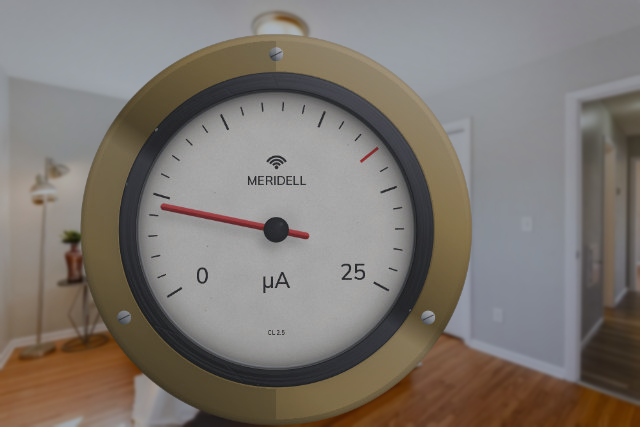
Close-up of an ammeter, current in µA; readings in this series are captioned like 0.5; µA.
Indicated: 4.5; µA
